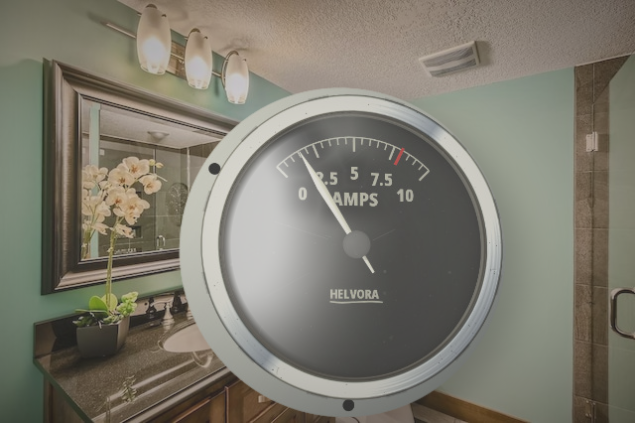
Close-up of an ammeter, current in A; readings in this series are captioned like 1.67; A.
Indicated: 1.5; A
